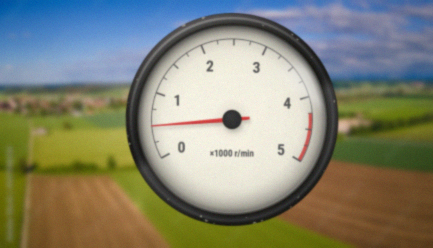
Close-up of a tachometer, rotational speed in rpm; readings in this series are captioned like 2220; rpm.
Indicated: 500; rpm
